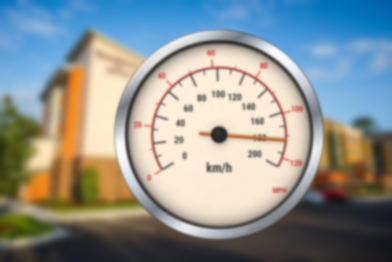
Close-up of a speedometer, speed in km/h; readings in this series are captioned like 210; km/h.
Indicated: 180; km/h
